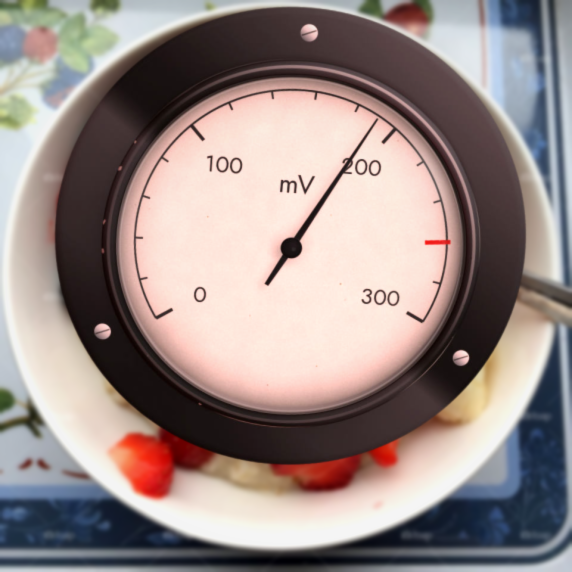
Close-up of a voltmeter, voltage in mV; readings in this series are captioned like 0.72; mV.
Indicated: 190; mV
